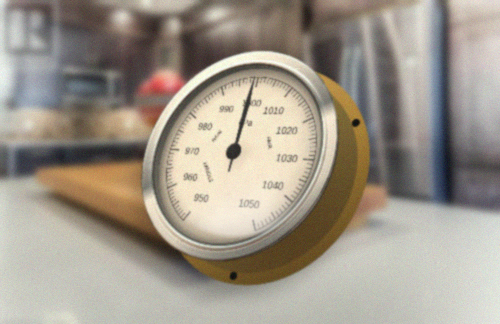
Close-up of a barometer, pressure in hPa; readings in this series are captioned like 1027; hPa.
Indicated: 1000; hPa
